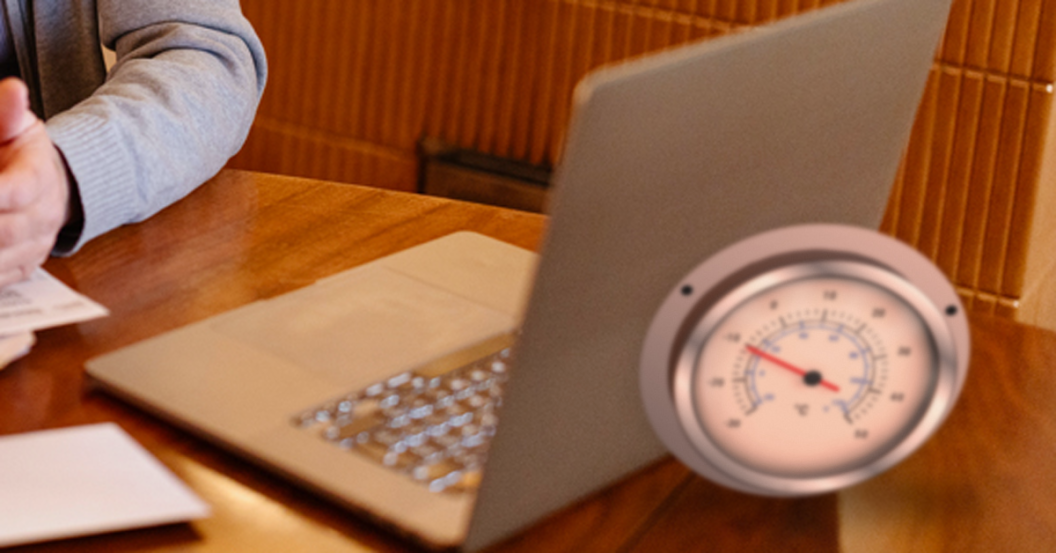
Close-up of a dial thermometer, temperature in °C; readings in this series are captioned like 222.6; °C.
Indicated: -10; °C
